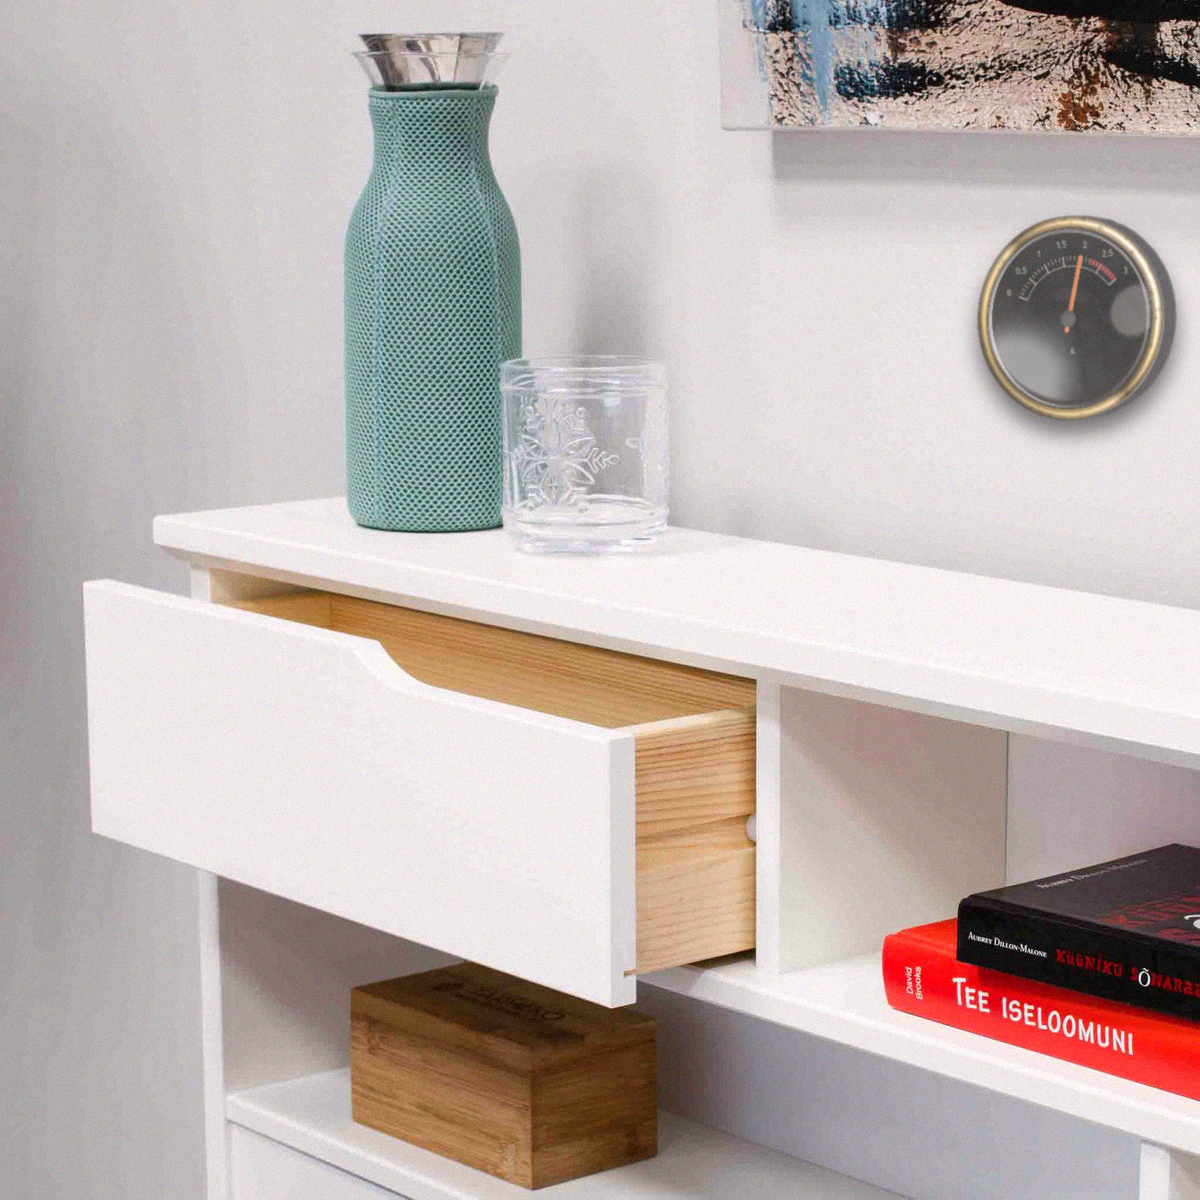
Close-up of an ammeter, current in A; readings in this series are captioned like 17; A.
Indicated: 2; A
